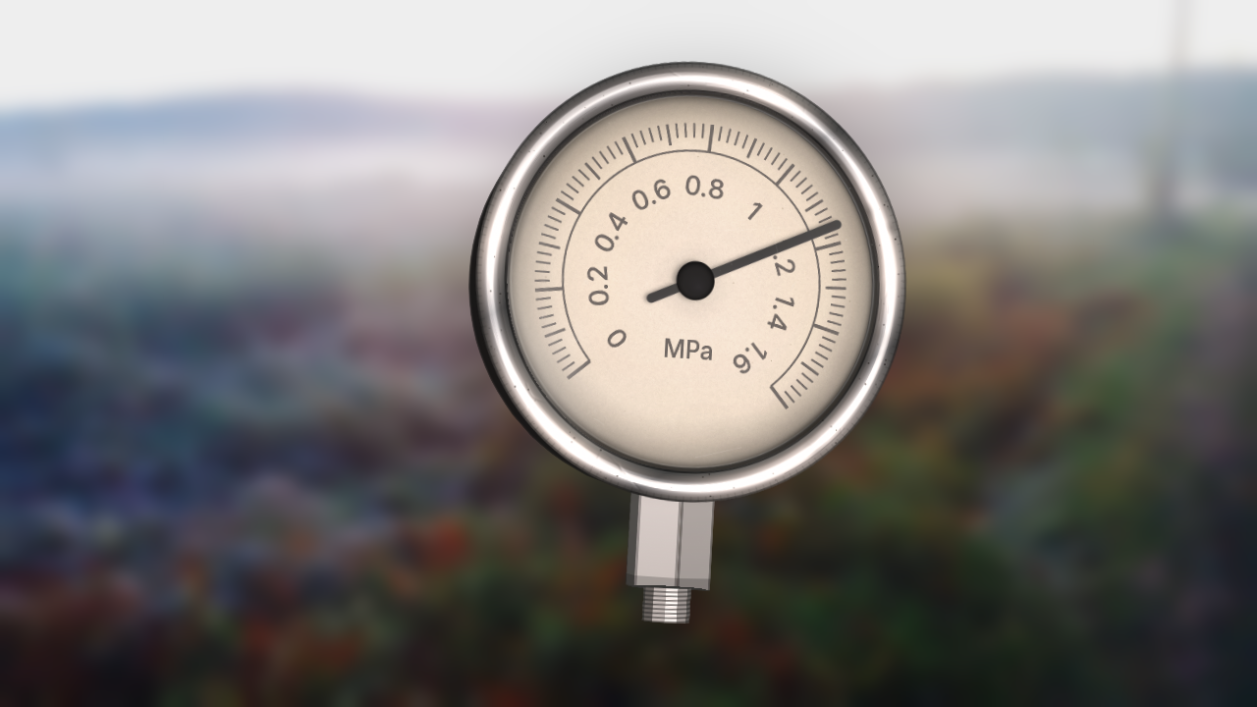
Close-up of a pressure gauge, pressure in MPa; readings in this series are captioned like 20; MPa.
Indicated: 1.16; MPa
